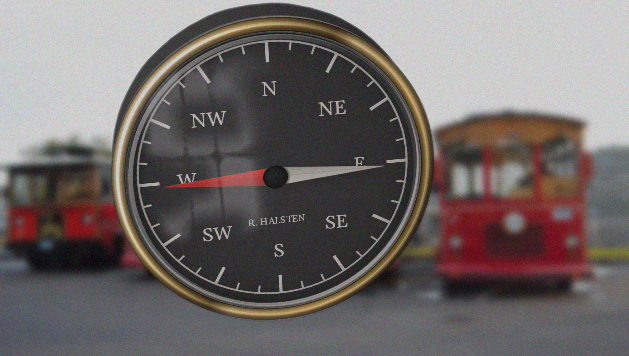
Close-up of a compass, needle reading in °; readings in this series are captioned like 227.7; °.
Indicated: 270; °
